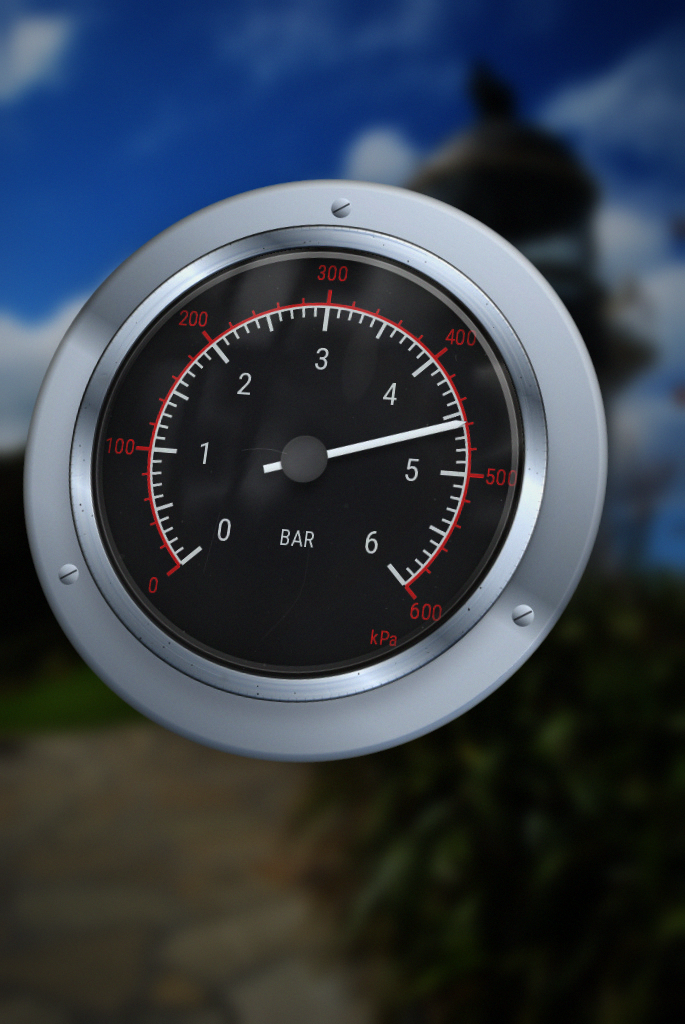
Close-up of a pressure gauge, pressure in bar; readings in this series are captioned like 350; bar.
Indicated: 4.6; bar
